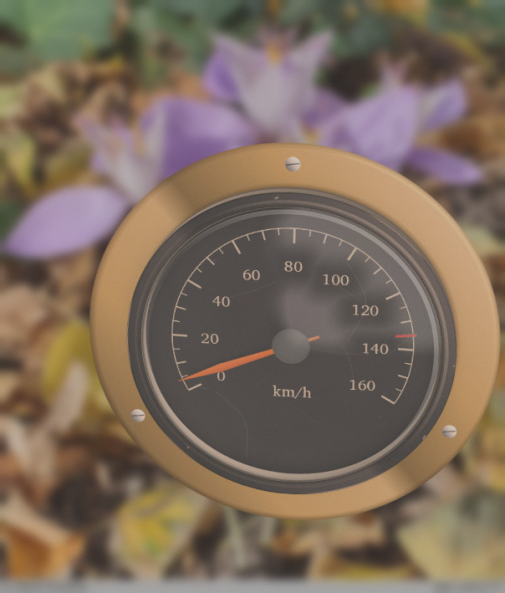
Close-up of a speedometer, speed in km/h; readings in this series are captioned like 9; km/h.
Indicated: 5; km/h
